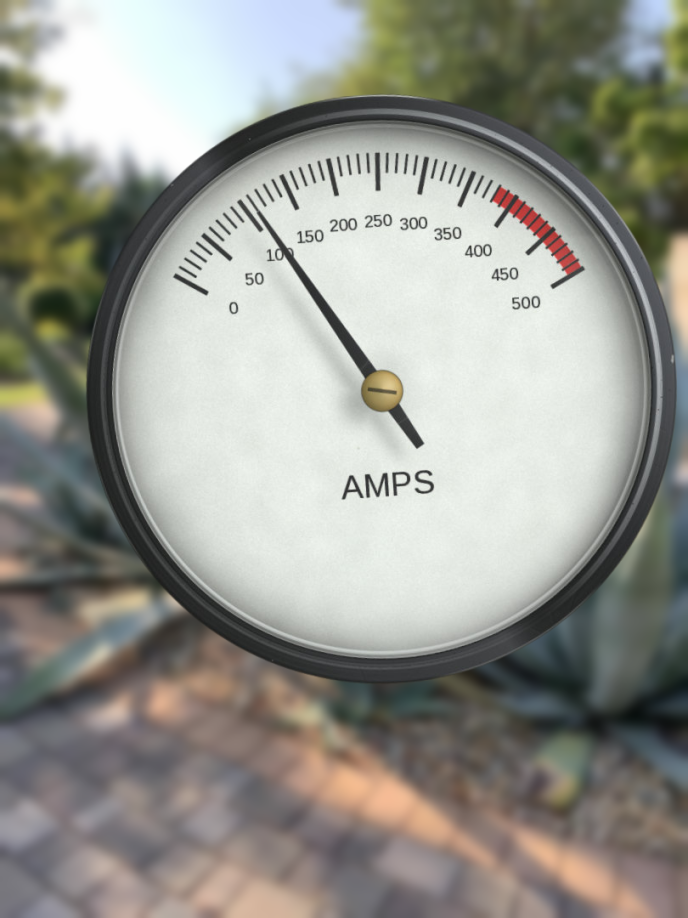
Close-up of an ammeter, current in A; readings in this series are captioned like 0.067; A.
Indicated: 110; A
